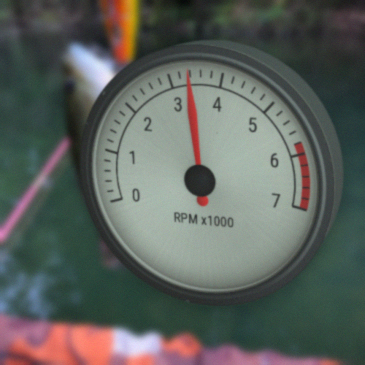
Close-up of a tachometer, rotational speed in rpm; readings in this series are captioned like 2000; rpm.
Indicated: 3400; rpm
